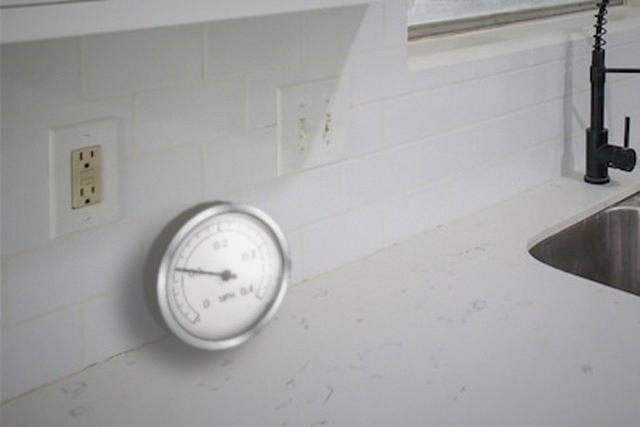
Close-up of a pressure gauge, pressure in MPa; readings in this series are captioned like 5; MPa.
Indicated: 0.1; MPa
